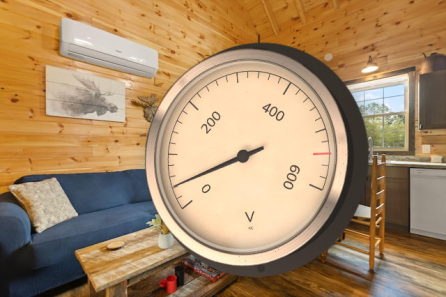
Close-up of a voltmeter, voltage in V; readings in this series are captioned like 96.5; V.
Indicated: 40; V
